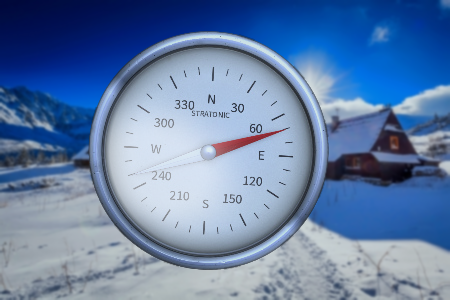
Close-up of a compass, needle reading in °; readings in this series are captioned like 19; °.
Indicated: 70; °
